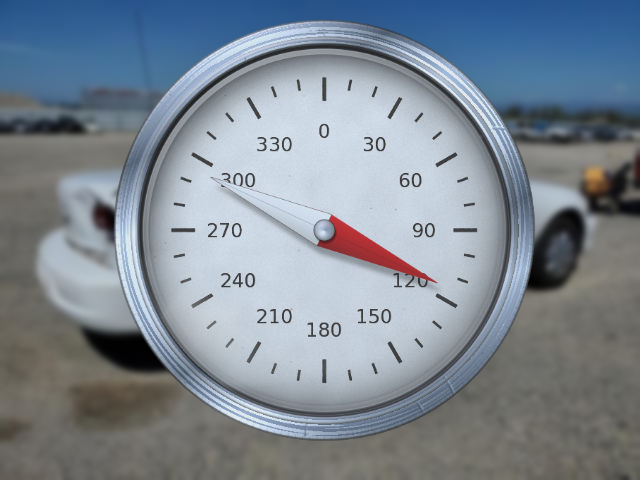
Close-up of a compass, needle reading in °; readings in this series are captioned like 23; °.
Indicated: 115; °
